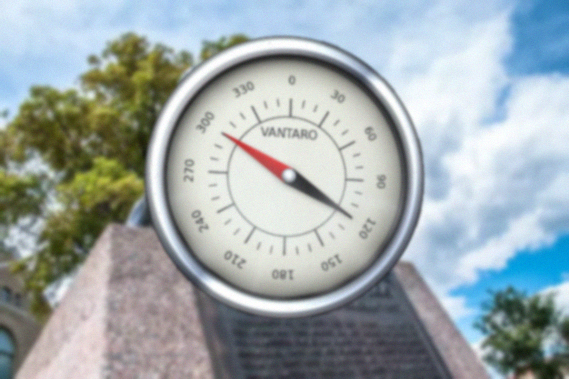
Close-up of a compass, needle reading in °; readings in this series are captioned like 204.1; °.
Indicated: 300; °
